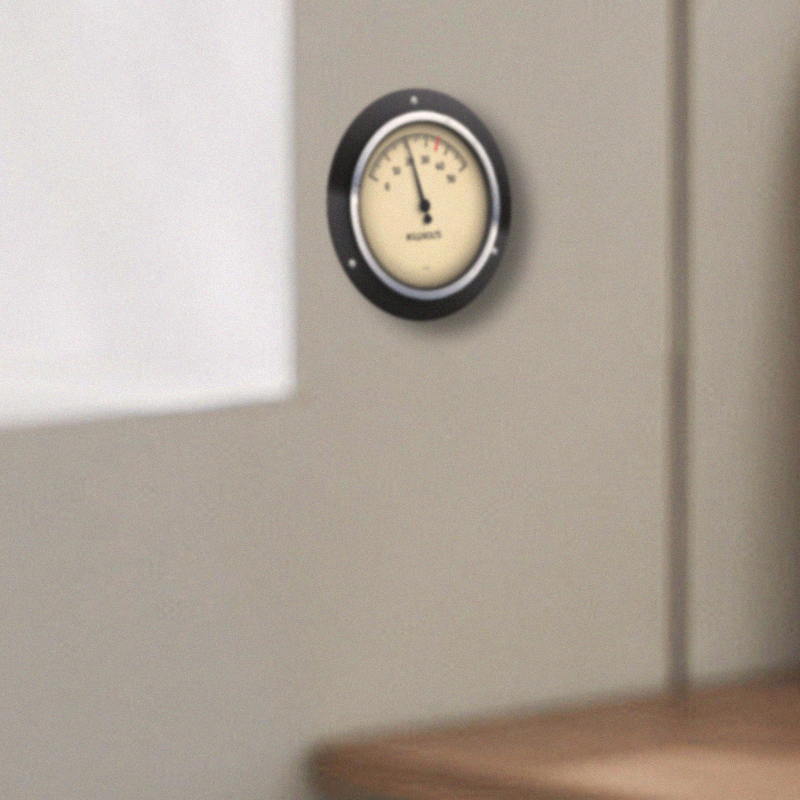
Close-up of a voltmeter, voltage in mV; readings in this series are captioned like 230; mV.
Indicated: 20; mV
